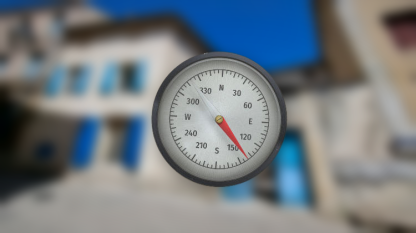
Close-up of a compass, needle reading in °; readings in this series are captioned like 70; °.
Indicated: 140; °
